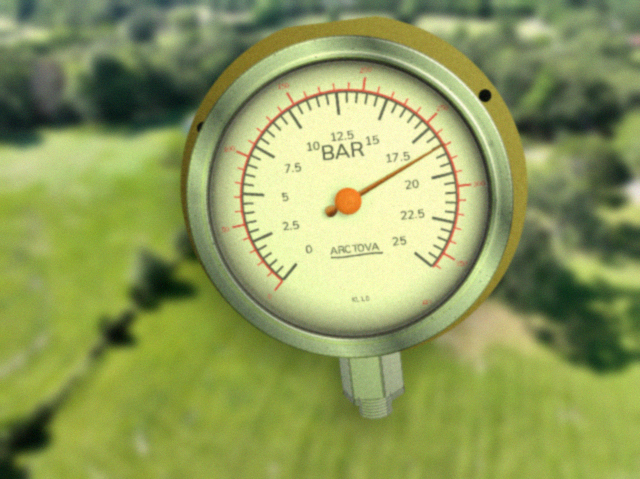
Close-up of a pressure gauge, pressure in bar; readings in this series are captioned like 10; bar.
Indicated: 18.5; bar
